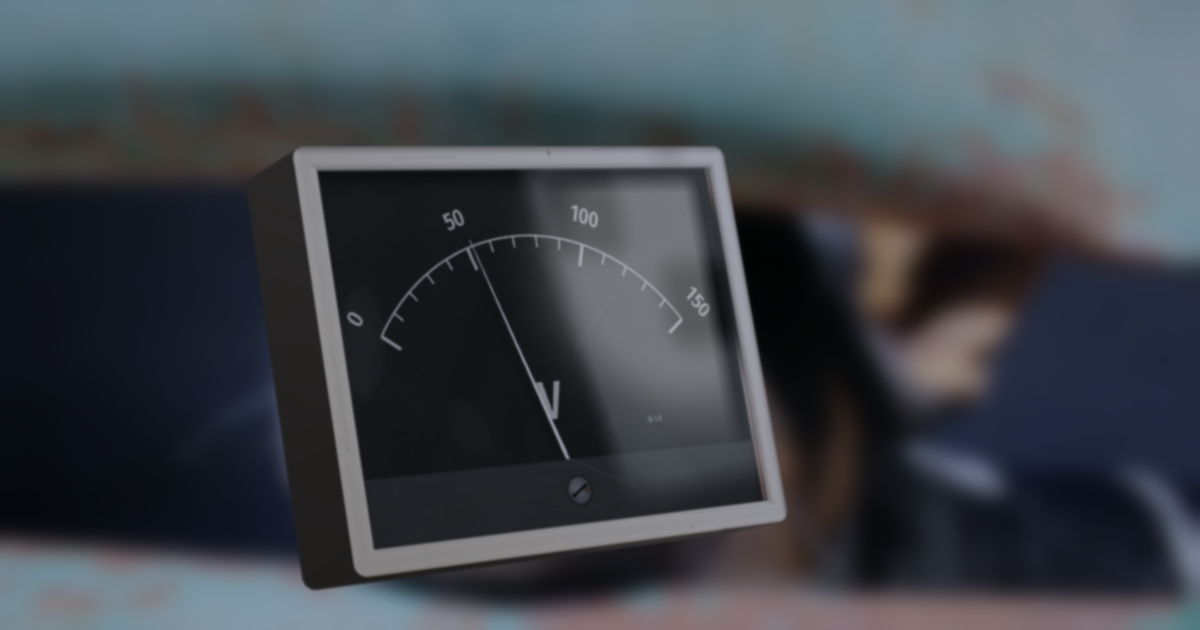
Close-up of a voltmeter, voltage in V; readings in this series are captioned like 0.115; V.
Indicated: 50; V
